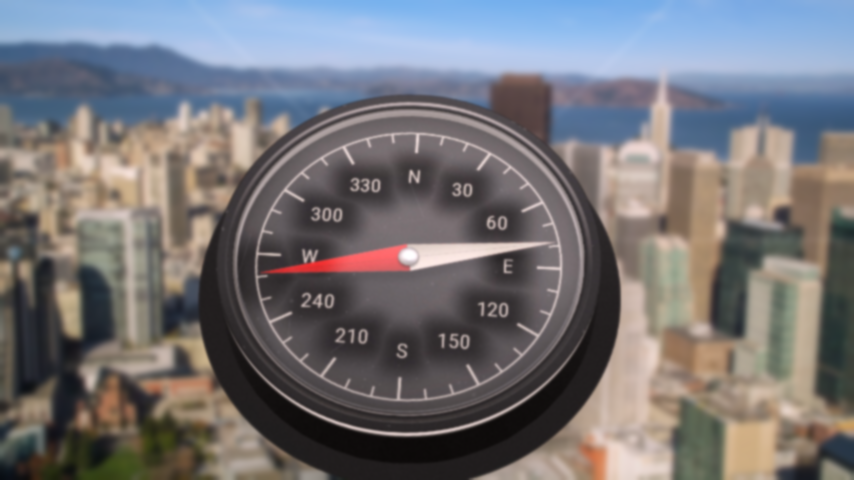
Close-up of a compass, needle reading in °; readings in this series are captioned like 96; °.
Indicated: 260; °
